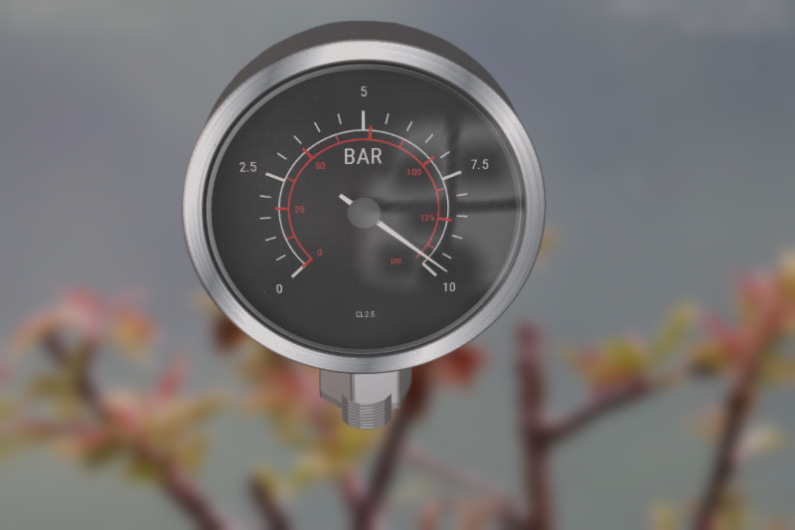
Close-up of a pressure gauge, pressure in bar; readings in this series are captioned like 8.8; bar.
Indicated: 9.75; bar
